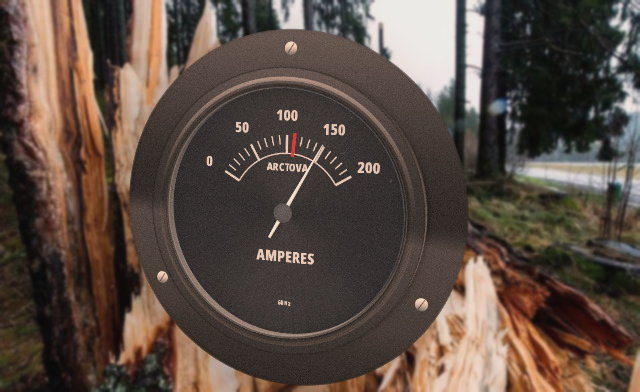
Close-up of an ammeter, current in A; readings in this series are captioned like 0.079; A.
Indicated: 150; A
